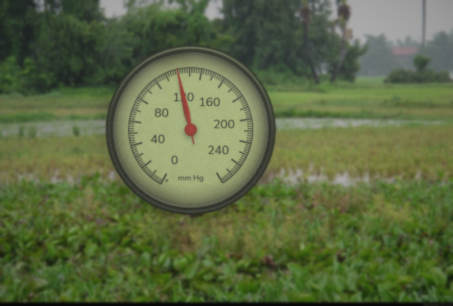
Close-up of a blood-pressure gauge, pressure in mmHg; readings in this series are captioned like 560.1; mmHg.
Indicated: 120; mmHg
